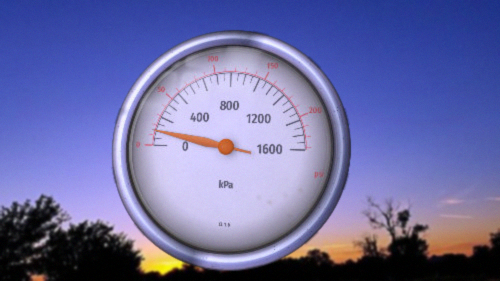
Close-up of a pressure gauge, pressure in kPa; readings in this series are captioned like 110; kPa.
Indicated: 100; kPa
